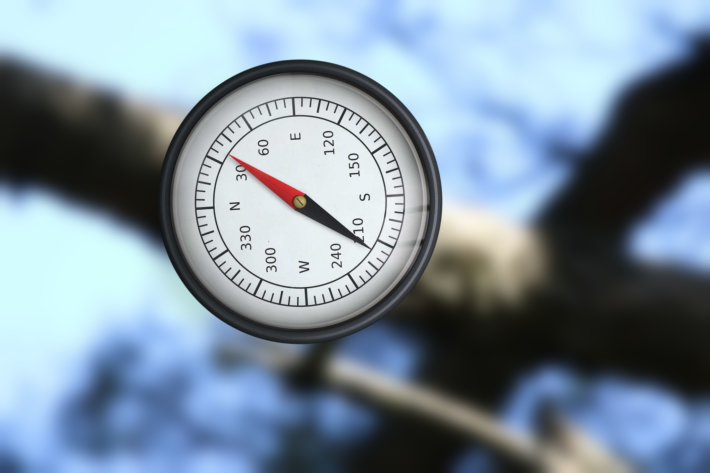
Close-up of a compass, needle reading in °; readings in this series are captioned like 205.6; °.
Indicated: 37.5; °
